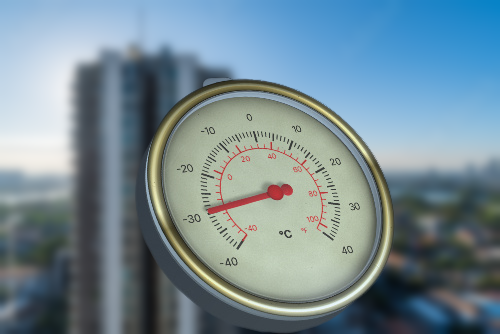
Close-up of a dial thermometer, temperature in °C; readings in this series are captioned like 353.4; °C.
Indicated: -30; °C
